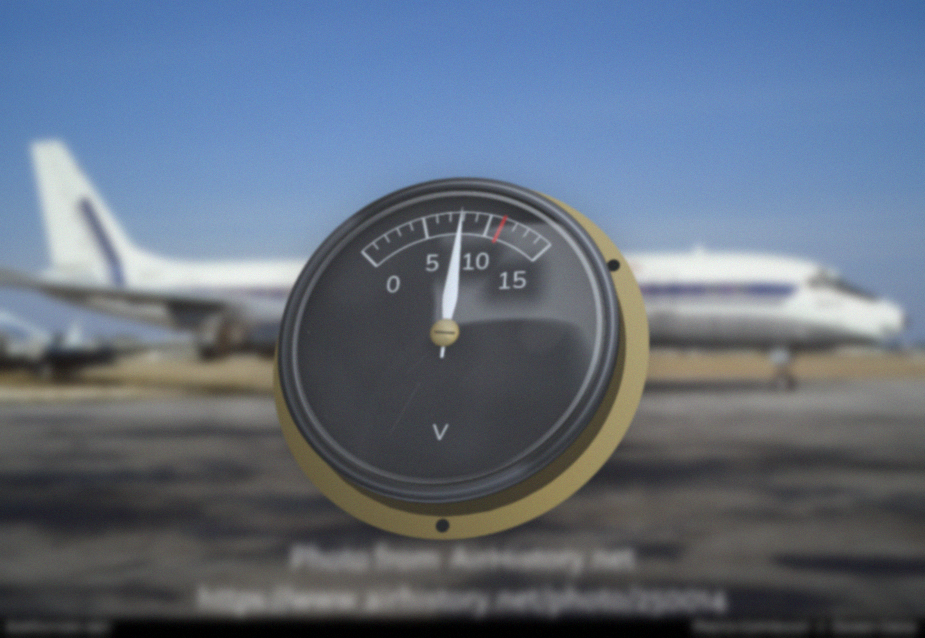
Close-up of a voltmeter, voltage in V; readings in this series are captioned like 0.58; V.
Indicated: 8; V
